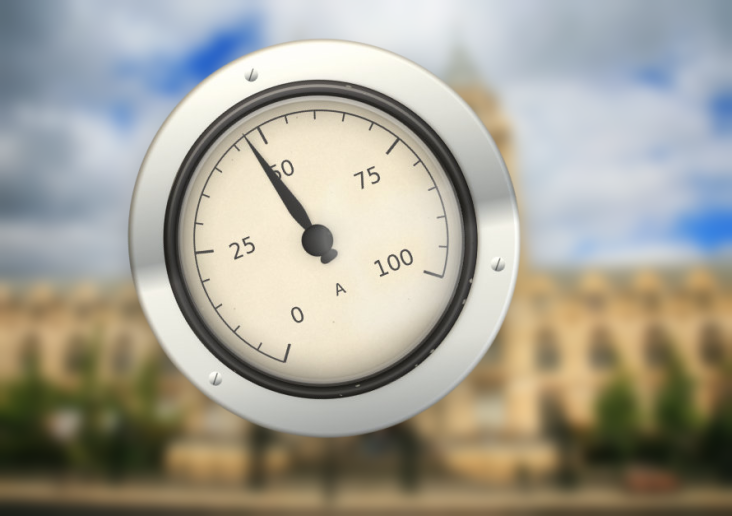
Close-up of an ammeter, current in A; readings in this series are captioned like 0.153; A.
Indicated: 47.5; A
